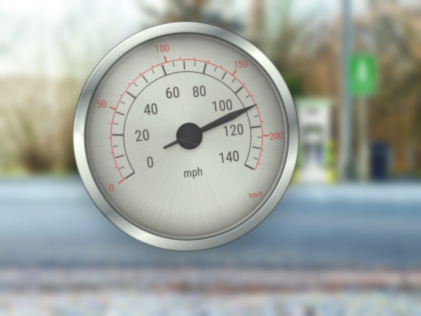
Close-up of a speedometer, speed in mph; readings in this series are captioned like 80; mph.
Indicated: 110; mph
